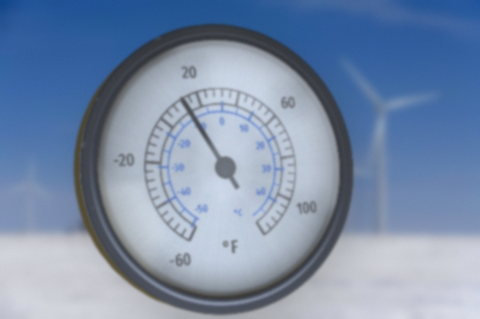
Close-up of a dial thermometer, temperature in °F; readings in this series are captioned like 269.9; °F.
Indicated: 12; °F
